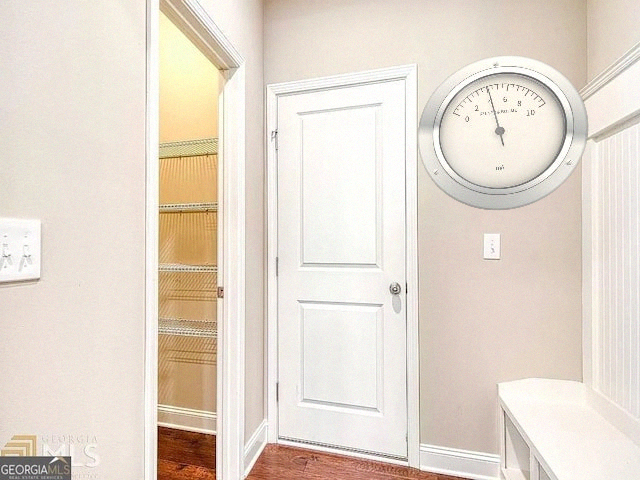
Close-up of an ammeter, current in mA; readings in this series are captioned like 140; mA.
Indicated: 4; mA
